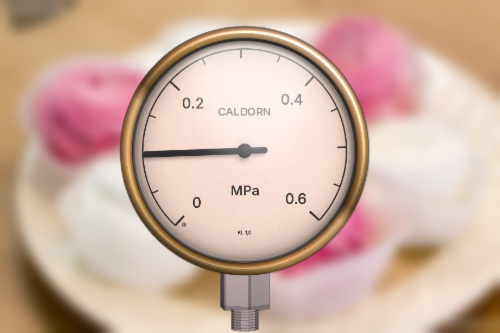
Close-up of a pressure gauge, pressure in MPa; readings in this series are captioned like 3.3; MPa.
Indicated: 0.1; MPa
